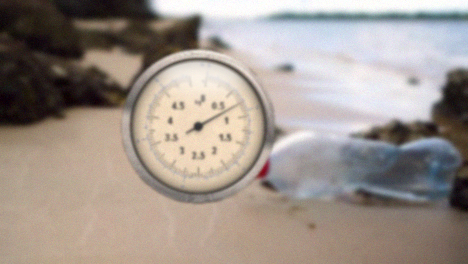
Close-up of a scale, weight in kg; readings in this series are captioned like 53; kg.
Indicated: 0.75; kg
